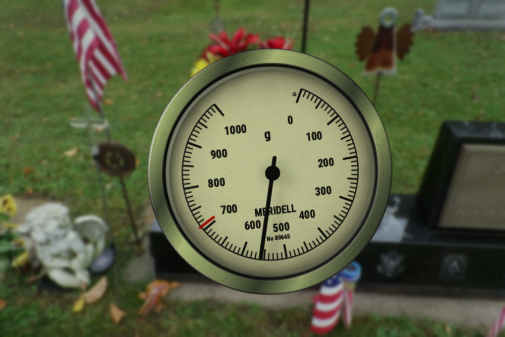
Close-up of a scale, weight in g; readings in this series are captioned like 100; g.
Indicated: 560; g
